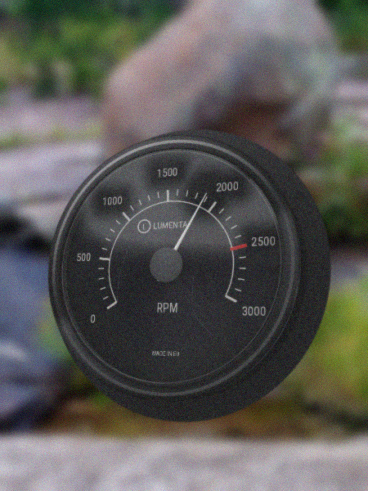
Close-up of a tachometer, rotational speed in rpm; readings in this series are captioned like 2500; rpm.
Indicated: 1900; rpm
